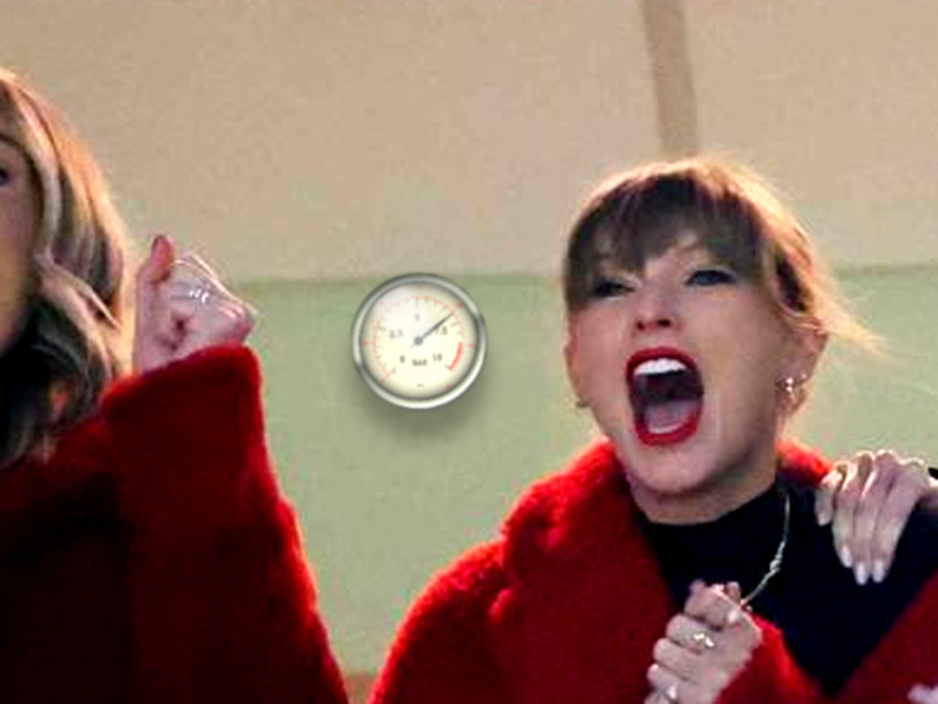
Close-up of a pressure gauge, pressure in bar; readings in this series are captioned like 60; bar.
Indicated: 7; bar
